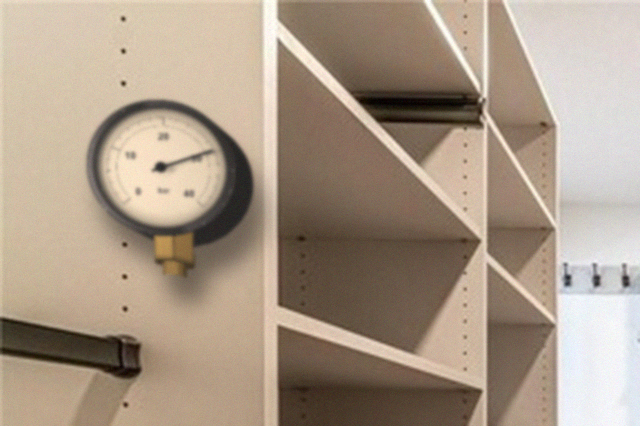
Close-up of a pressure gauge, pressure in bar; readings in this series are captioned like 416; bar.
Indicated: 30; bar
